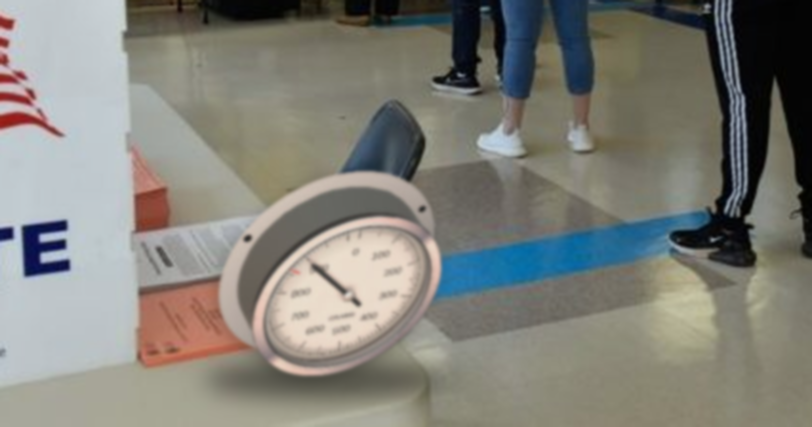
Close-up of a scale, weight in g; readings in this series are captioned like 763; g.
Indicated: 900; g
